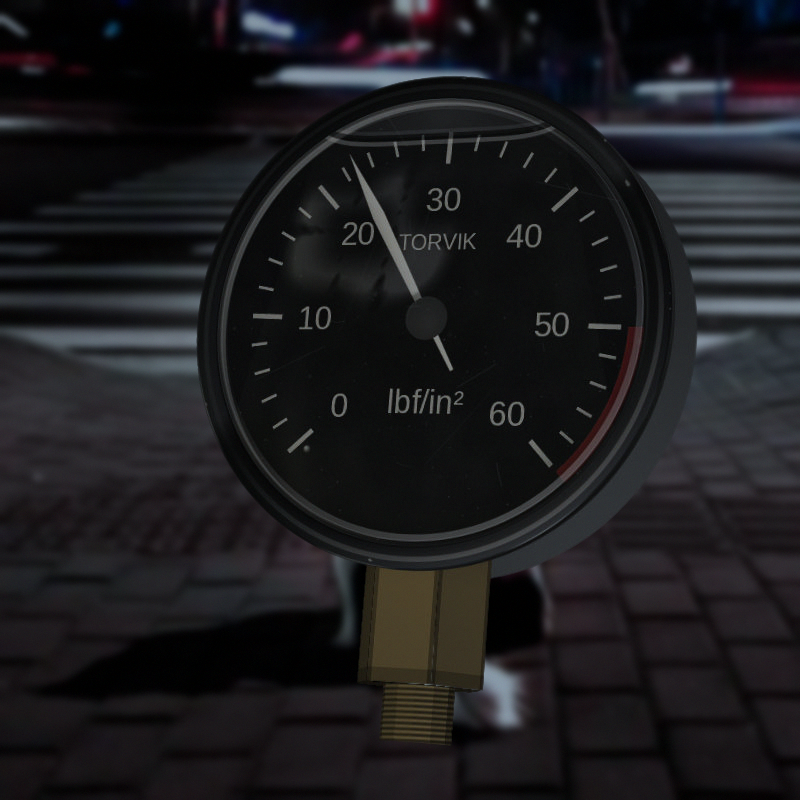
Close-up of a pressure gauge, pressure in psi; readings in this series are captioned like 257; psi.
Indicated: 23; psi
